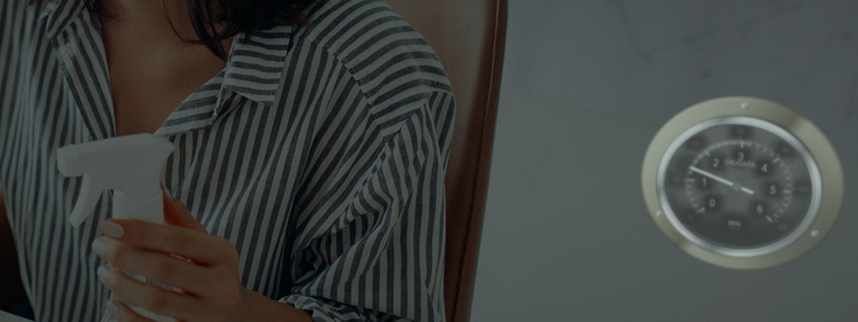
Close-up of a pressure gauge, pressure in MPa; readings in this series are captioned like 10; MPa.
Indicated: 1.4; MPa
